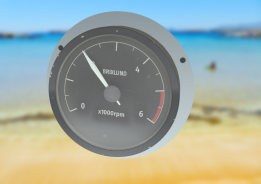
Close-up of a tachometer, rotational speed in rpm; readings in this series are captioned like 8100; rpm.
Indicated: 2000; rpm
